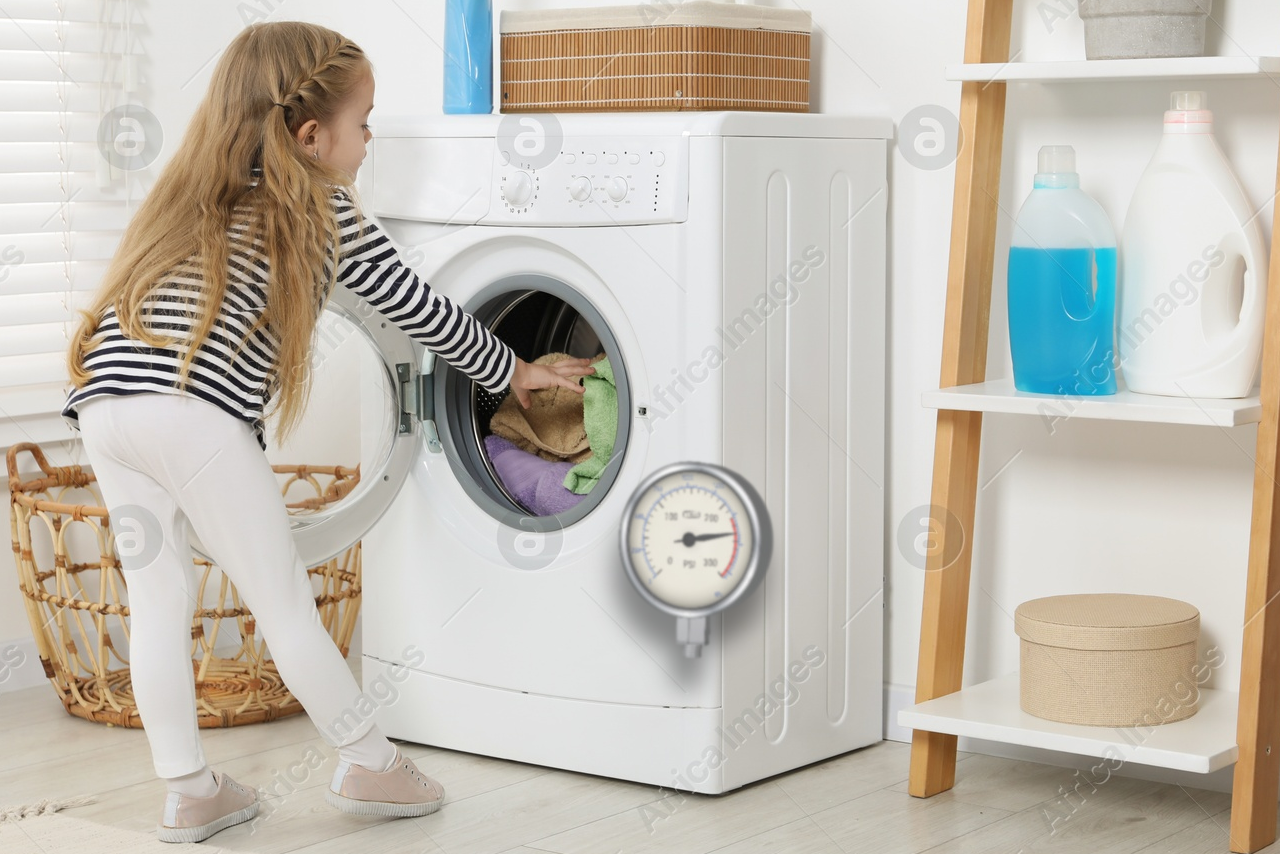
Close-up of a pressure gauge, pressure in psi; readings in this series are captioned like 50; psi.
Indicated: 240; psi
